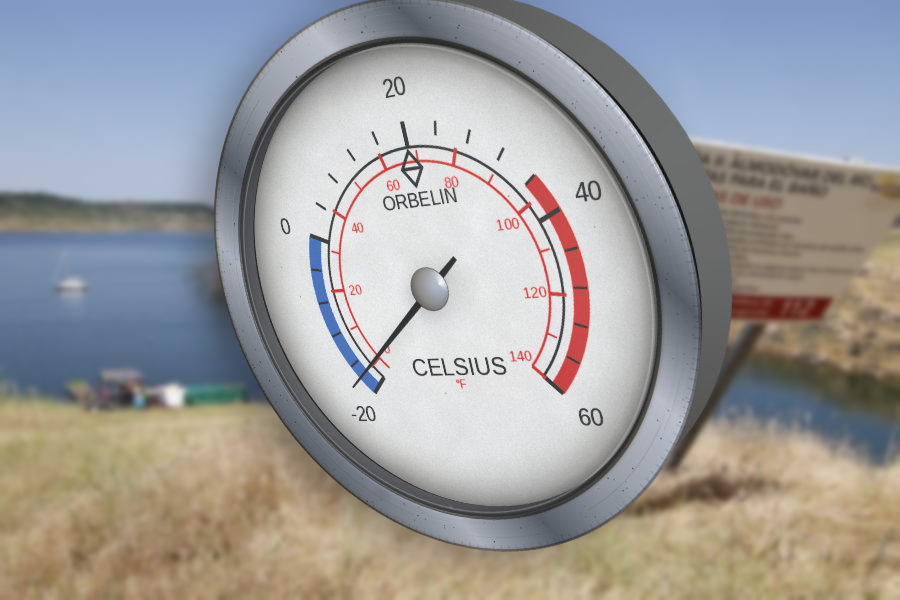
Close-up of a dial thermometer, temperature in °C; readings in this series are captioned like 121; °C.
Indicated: -18; °C
